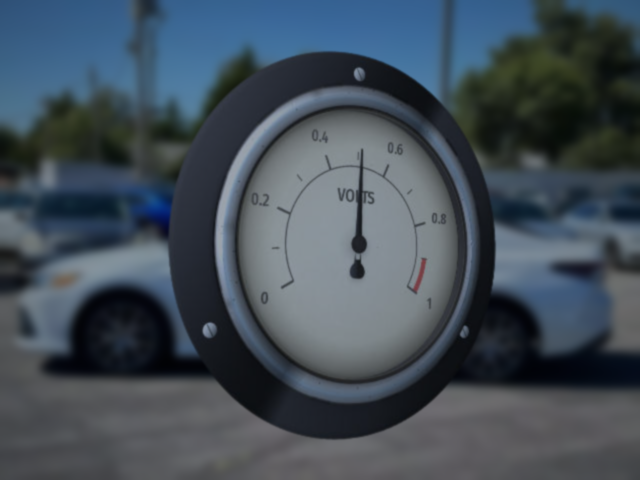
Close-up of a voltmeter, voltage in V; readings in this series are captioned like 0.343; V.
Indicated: 0.5; V
